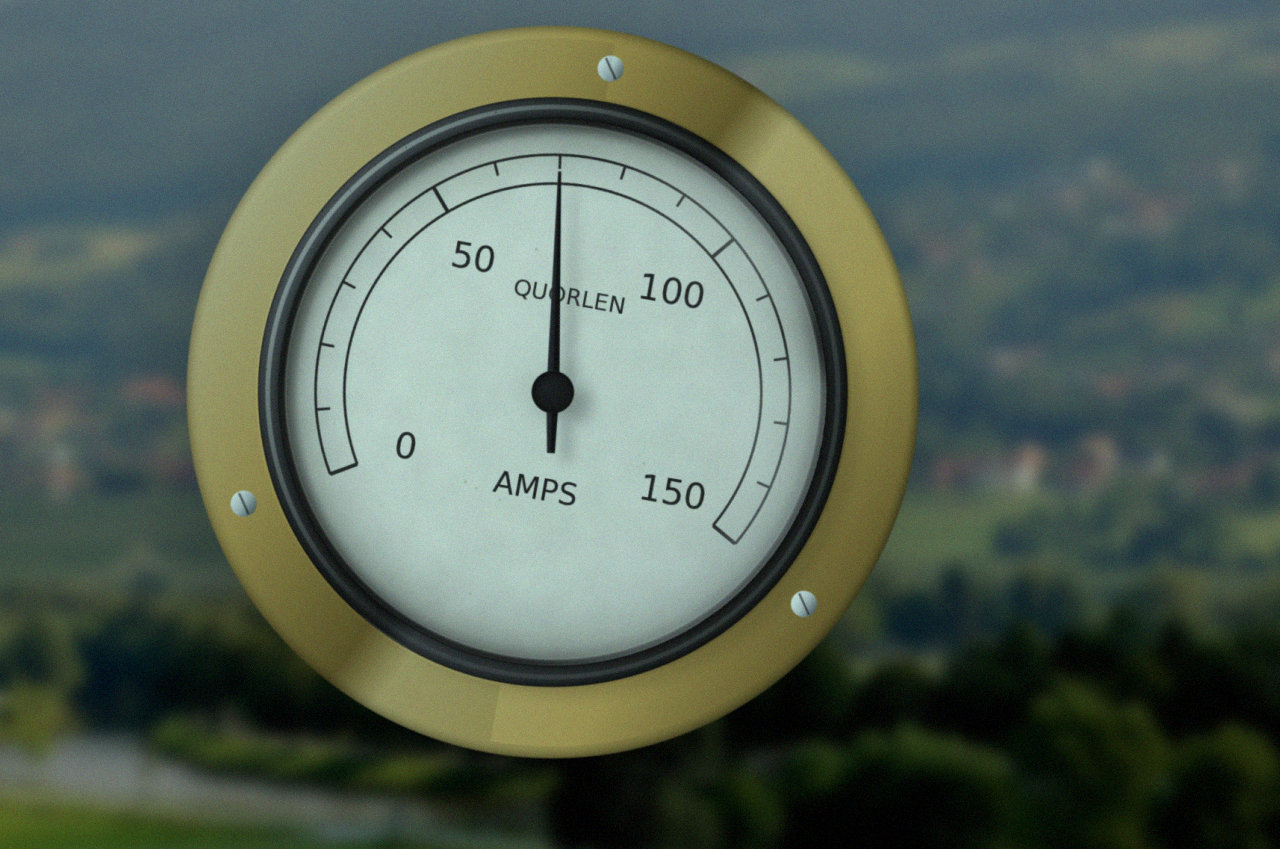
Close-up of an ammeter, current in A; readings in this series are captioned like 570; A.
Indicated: 70; A
